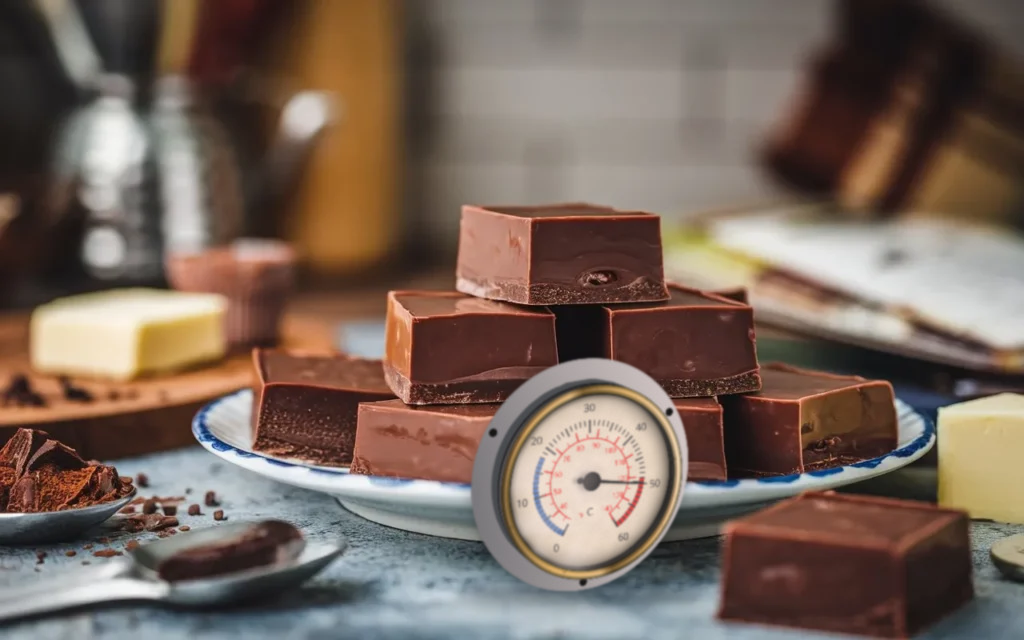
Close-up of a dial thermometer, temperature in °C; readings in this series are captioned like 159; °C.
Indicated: 50; °C
